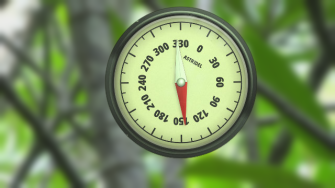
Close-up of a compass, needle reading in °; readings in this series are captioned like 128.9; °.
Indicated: 145; °
